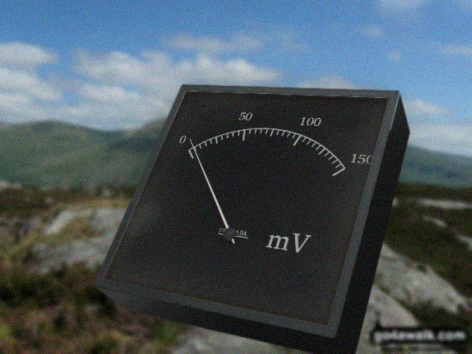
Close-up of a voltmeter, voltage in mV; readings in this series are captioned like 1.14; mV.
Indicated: 5; mV
